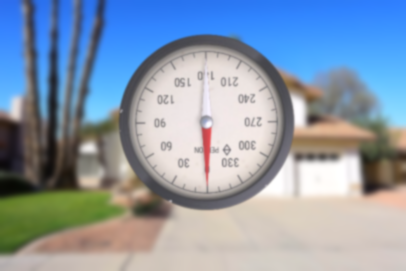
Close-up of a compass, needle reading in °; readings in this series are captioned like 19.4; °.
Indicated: 0; °
